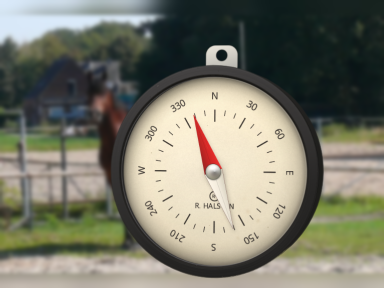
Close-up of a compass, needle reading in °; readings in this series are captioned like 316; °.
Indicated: 340; °
